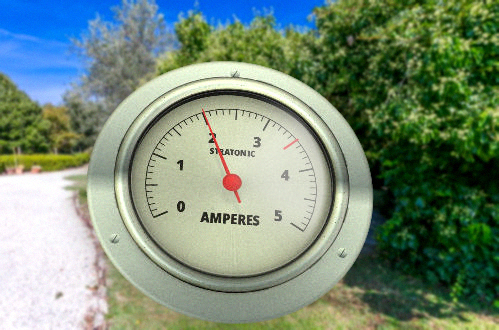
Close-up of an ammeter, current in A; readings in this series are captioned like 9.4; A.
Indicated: 2; A
